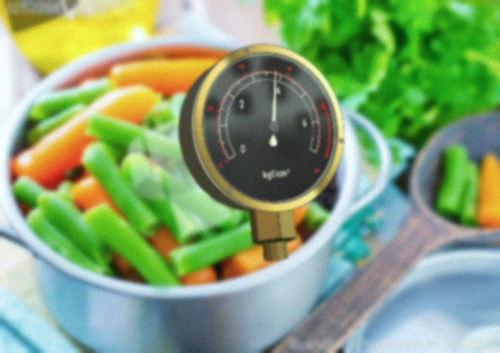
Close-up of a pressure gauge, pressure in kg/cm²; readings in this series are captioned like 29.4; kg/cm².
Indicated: 3.75; kg/cm²
